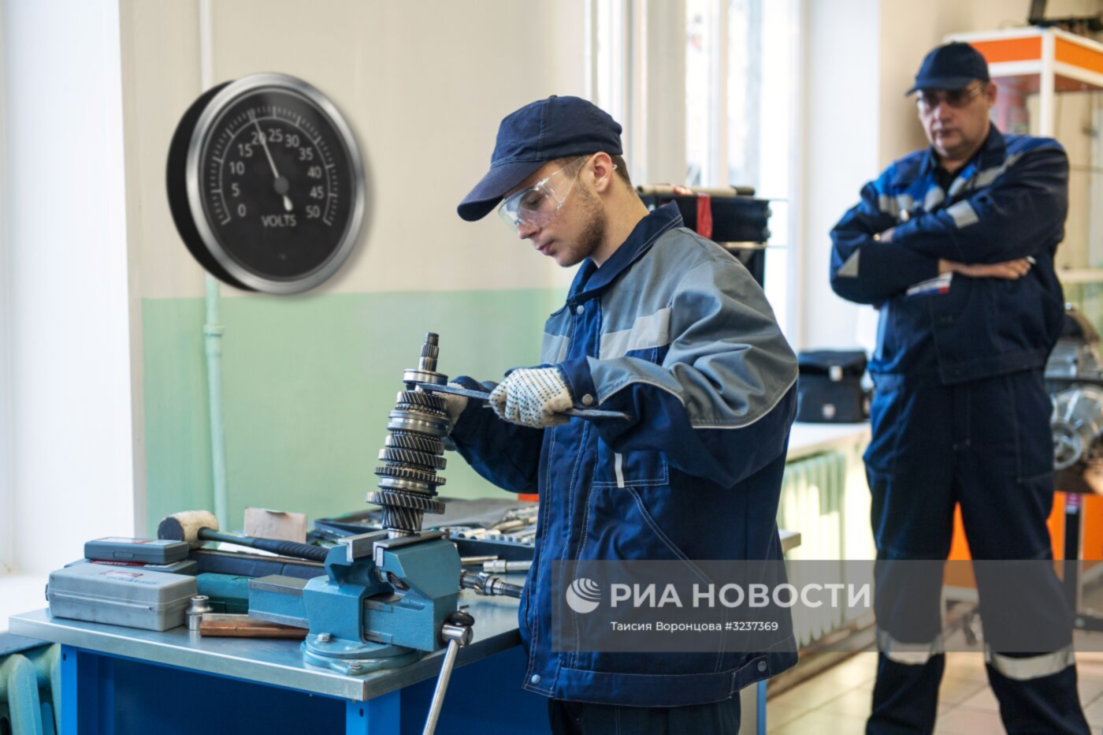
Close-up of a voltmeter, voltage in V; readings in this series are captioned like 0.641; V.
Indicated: 20; V
